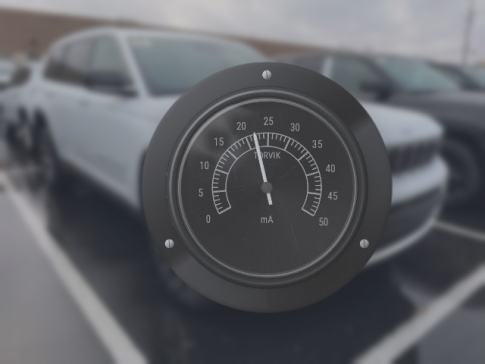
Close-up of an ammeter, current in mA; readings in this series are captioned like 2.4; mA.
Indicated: 22; mA
